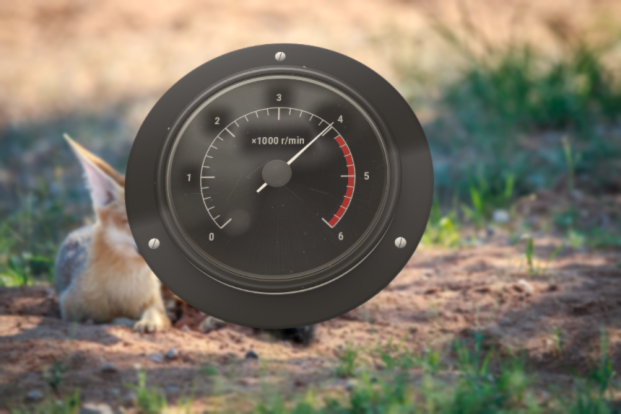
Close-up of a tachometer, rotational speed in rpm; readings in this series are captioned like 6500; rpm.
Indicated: 4000; rpm
